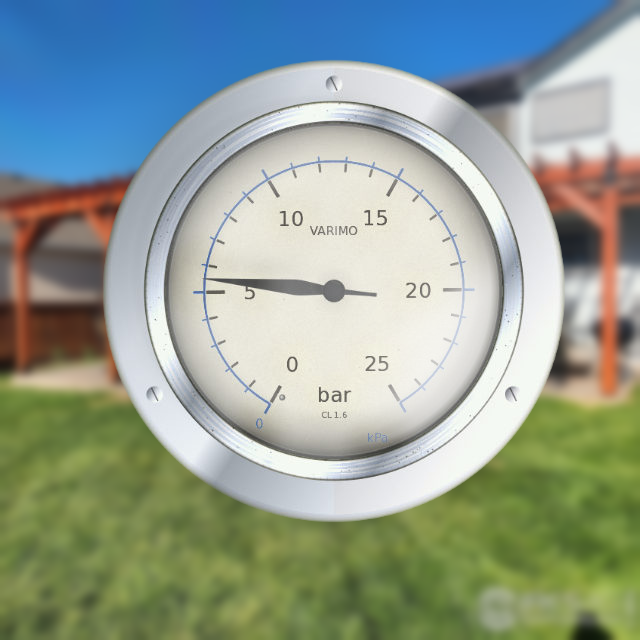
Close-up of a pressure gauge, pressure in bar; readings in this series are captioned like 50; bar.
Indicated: 5.5; bar
